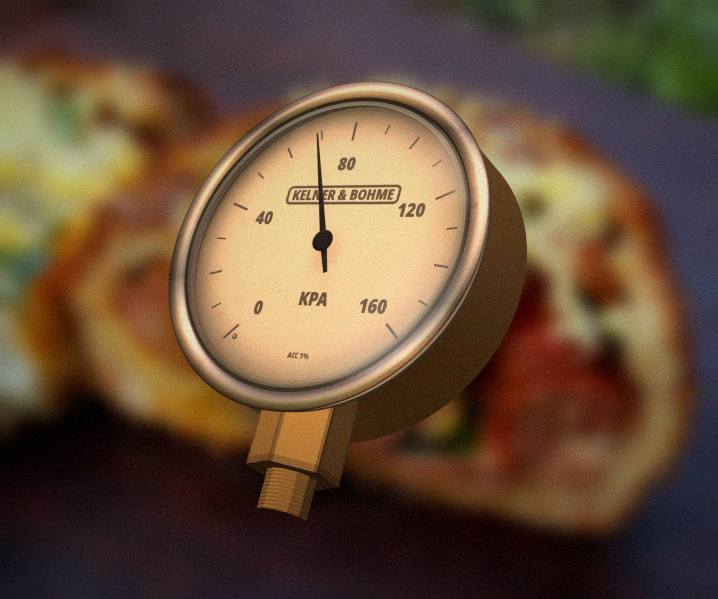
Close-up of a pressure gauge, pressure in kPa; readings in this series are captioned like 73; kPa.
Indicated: 70; kPa
